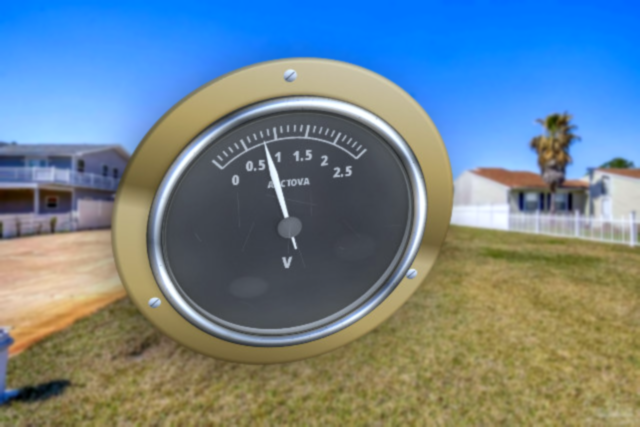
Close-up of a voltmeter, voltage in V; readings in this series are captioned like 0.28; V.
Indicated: 0.8; V
